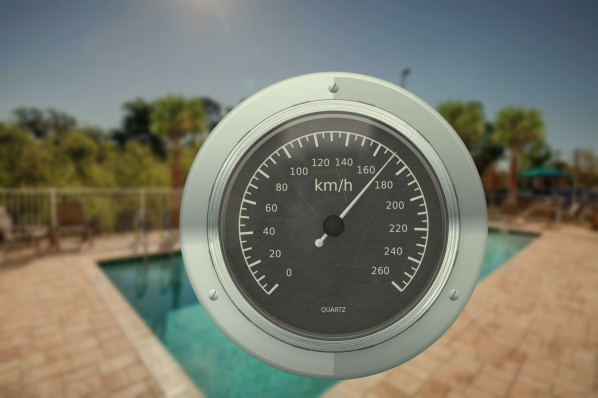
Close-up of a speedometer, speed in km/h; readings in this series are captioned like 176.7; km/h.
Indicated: 170; km/h
